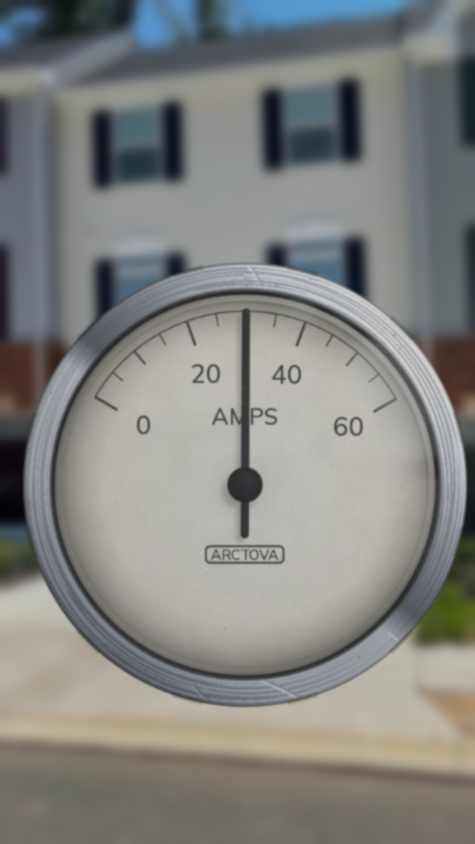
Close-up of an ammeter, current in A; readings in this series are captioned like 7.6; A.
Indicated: 30; A
